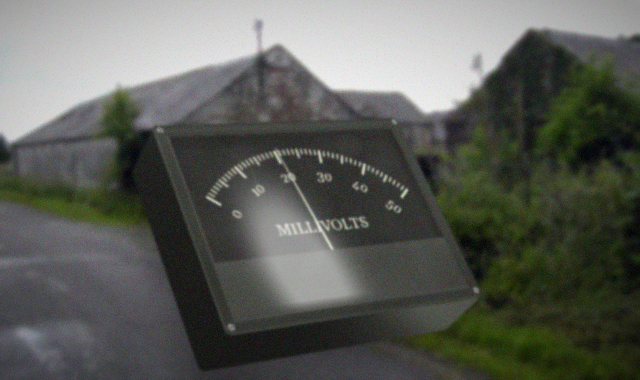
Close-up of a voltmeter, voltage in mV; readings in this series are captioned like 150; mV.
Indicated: 20; mV
